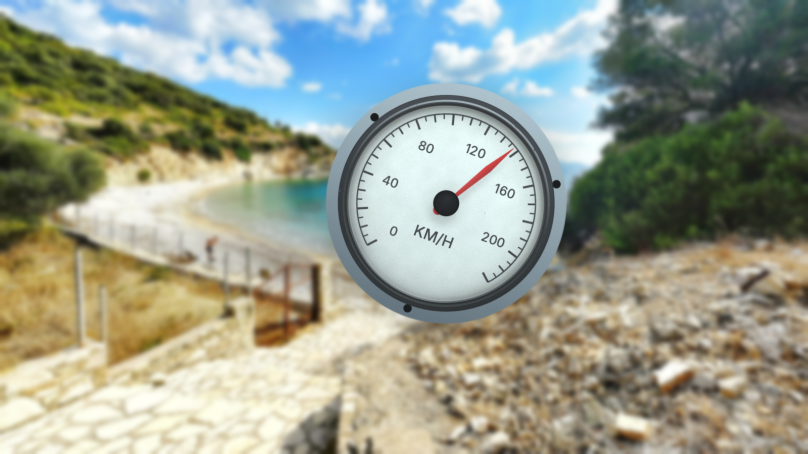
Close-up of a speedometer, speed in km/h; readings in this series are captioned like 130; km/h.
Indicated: 137.5; km/h
